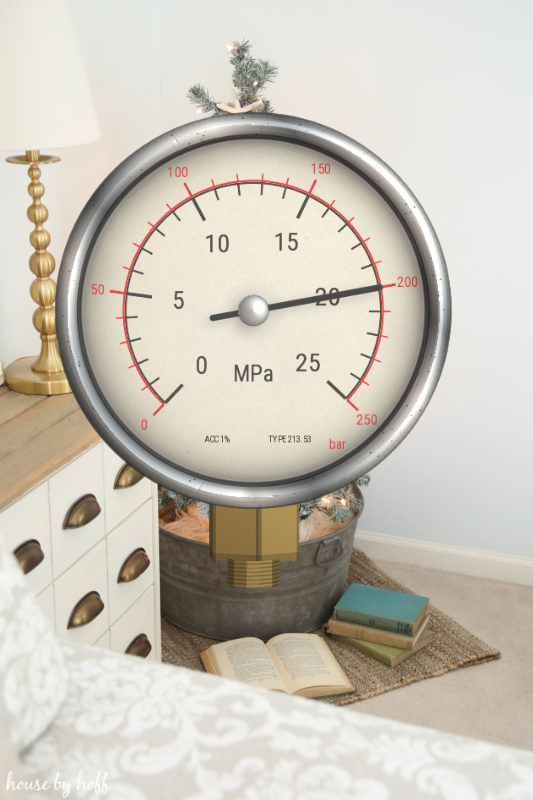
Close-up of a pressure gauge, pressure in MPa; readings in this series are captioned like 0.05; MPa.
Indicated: 20; MPa
